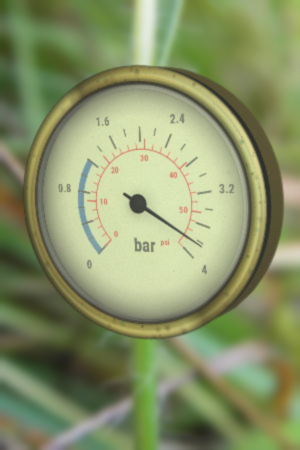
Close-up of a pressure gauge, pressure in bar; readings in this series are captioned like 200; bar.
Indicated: 3.8; bar
